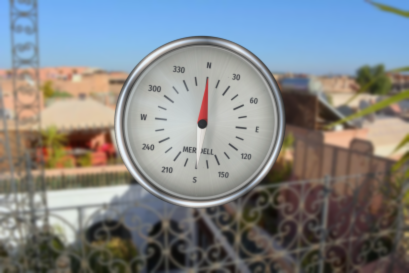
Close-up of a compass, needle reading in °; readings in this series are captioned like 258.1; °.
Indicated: 0; °
